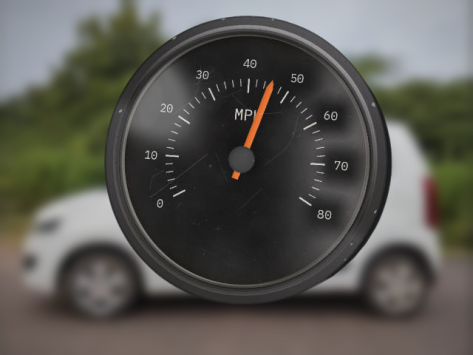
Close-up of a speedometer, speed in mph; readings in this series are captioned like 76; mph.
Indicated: 46; mph
